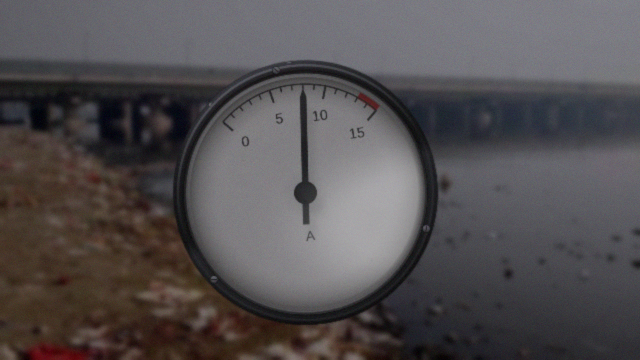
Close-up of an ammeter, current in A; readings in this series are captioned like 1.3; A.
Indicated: 8; A
